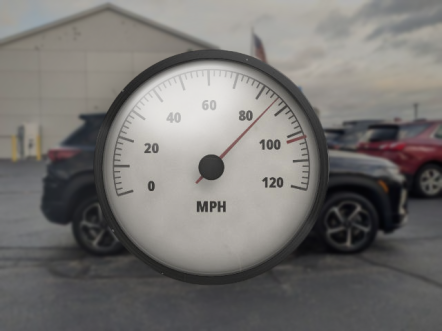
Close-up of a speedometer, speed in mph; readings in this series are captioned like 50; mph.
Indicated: 86; mph
